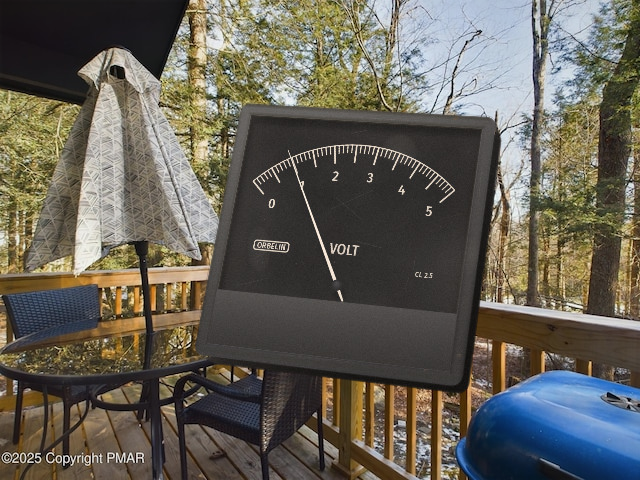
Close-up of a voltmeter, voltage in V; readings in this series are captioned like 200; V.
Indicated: 1; V
